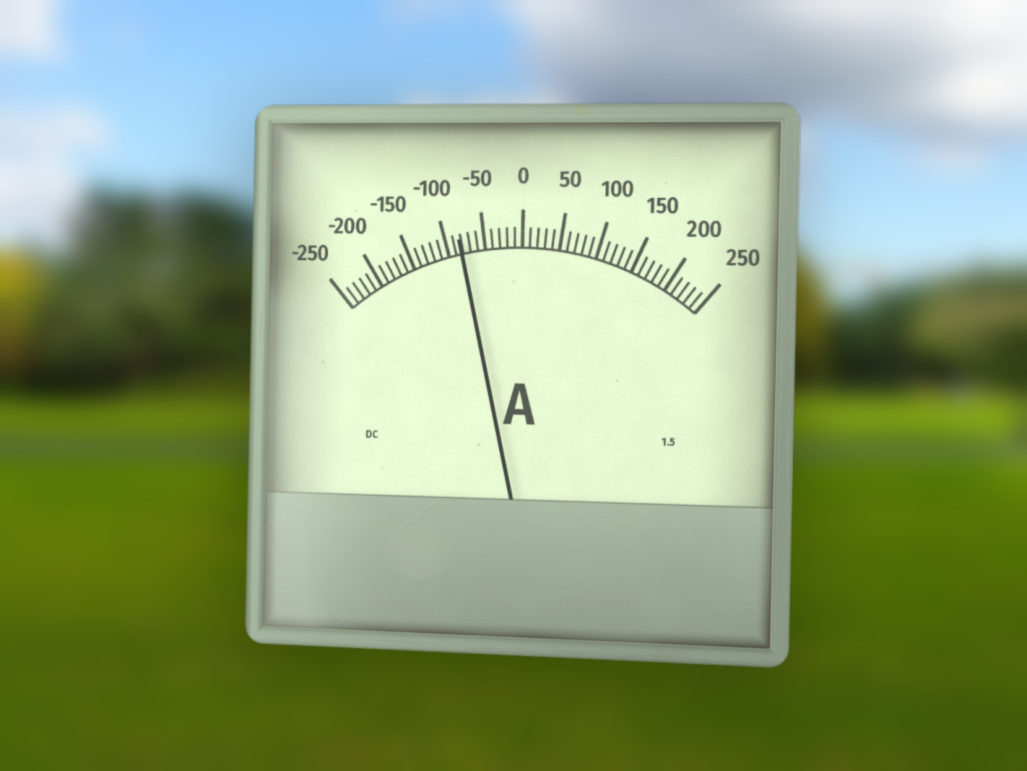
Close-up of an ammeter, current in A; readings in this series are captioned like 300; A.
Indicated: -80; A
